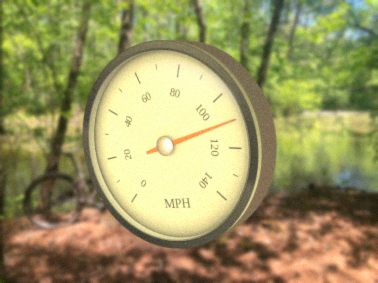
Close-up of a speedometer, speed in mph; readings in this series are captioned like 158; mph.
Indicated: 110; mph
